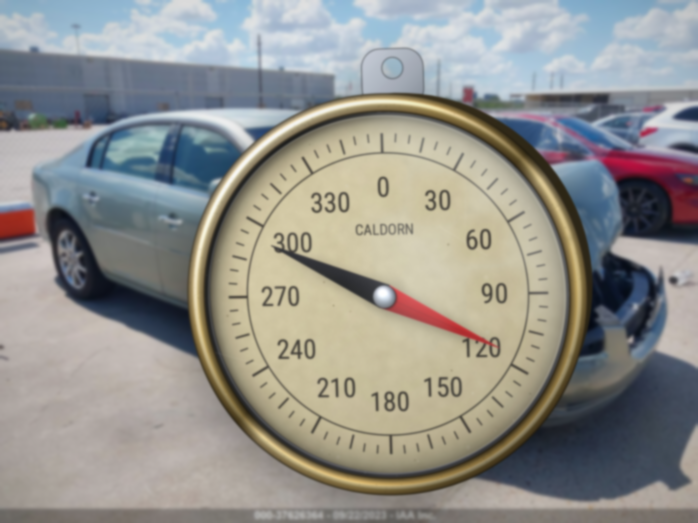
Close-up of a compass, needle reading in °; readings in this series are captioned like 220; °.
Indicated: 115; °
